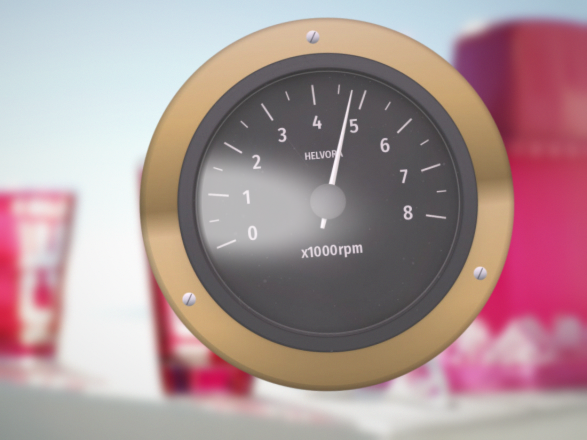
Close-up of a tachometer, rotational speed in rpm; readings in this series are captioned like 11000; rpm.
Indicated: 4750; rpm
